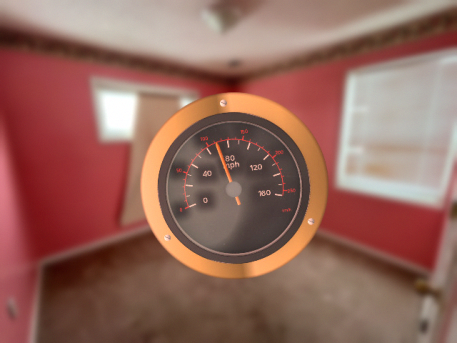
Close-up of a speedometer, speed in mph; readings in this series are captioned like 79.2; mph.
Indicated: 70; mph
